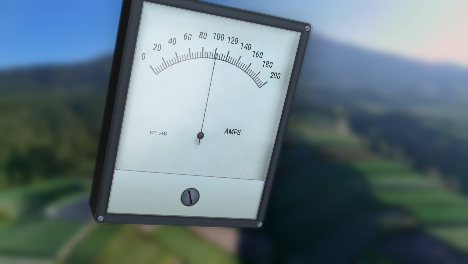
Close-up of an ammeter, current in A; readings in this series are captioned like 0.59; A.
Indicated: 100; A
